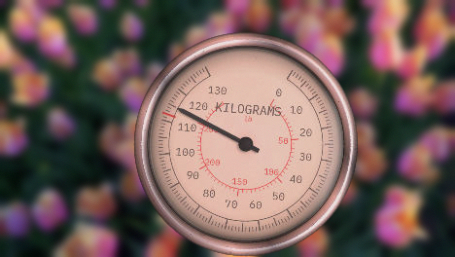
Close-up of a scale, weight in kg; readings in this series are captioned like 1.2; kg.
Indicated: 115; kg
